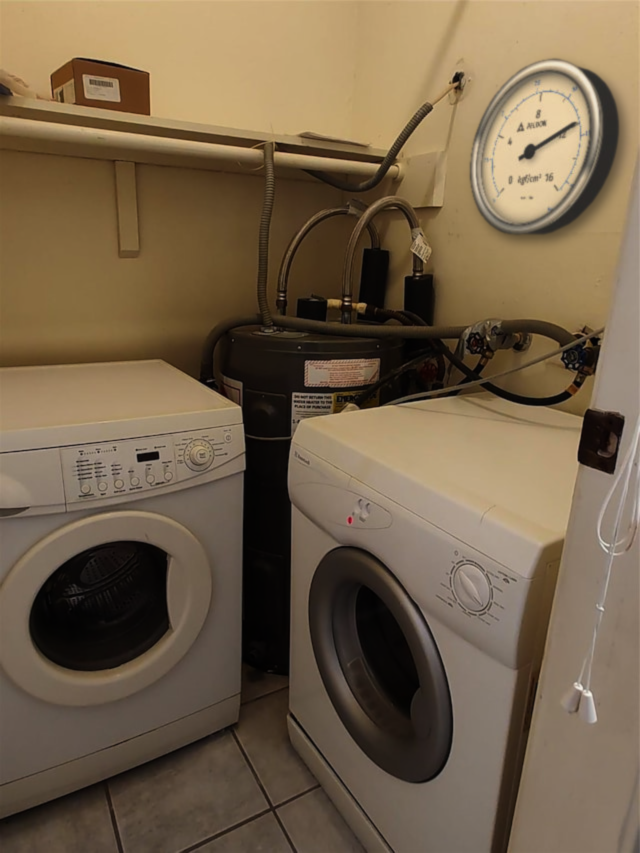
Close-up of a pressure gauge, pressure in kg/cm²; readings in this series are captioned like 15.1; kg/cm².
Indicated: 12; kg/cm²
